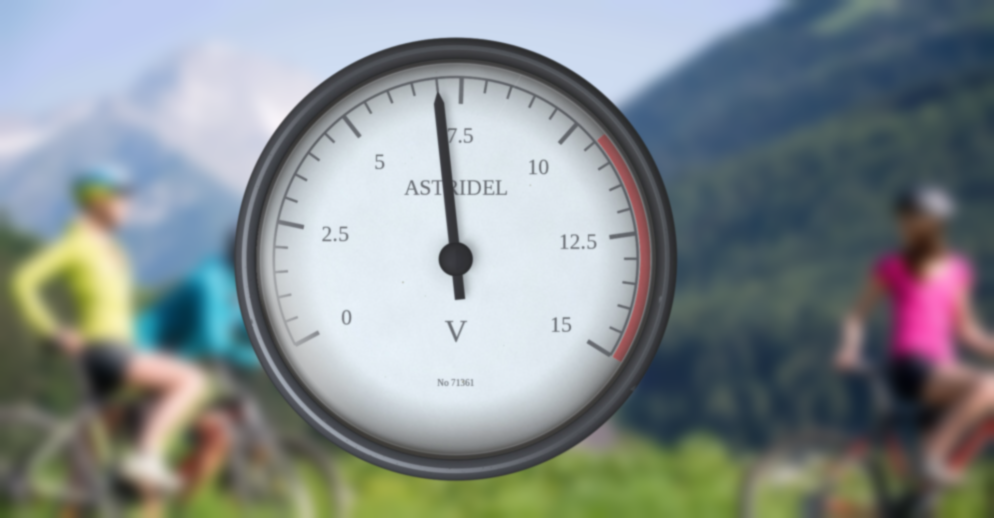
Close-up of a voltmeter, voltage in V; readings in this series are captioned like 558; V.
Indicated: 7; V
